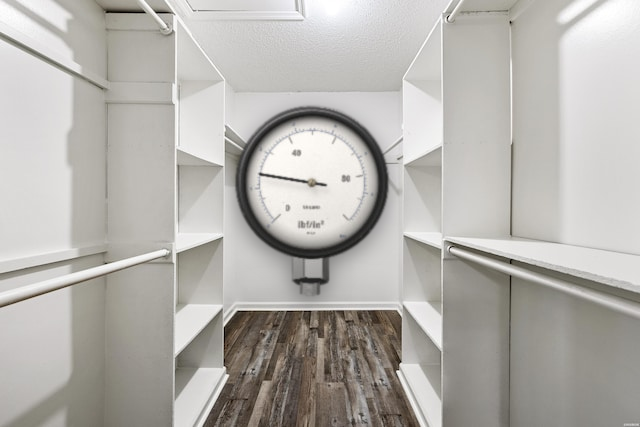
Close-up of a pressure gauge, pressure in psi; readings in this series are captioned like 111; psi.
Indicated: 20; psi
